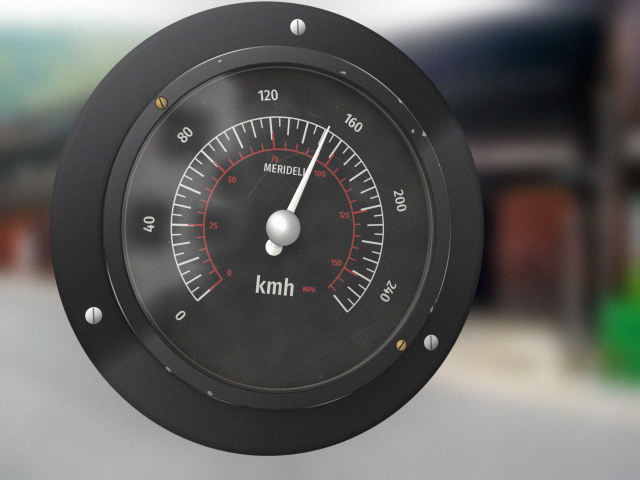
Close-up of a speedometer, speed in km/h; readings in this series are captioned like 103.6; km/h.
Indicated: 150; km/h
